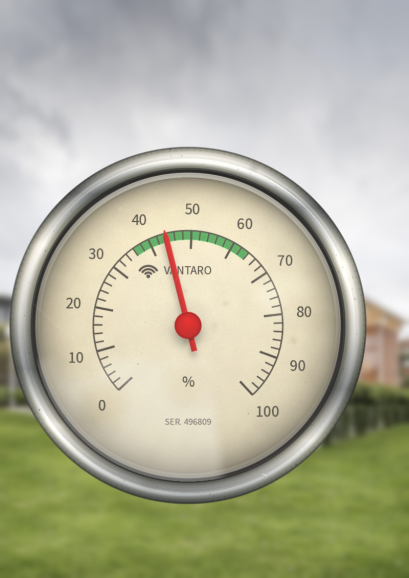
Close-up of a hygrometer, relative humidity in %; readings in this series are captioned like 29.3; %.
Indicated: 44; %
